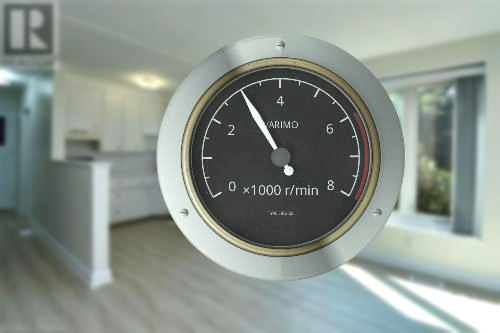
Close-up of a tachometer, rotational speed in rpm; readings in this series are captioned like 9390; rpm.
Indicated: 3000; rpm
